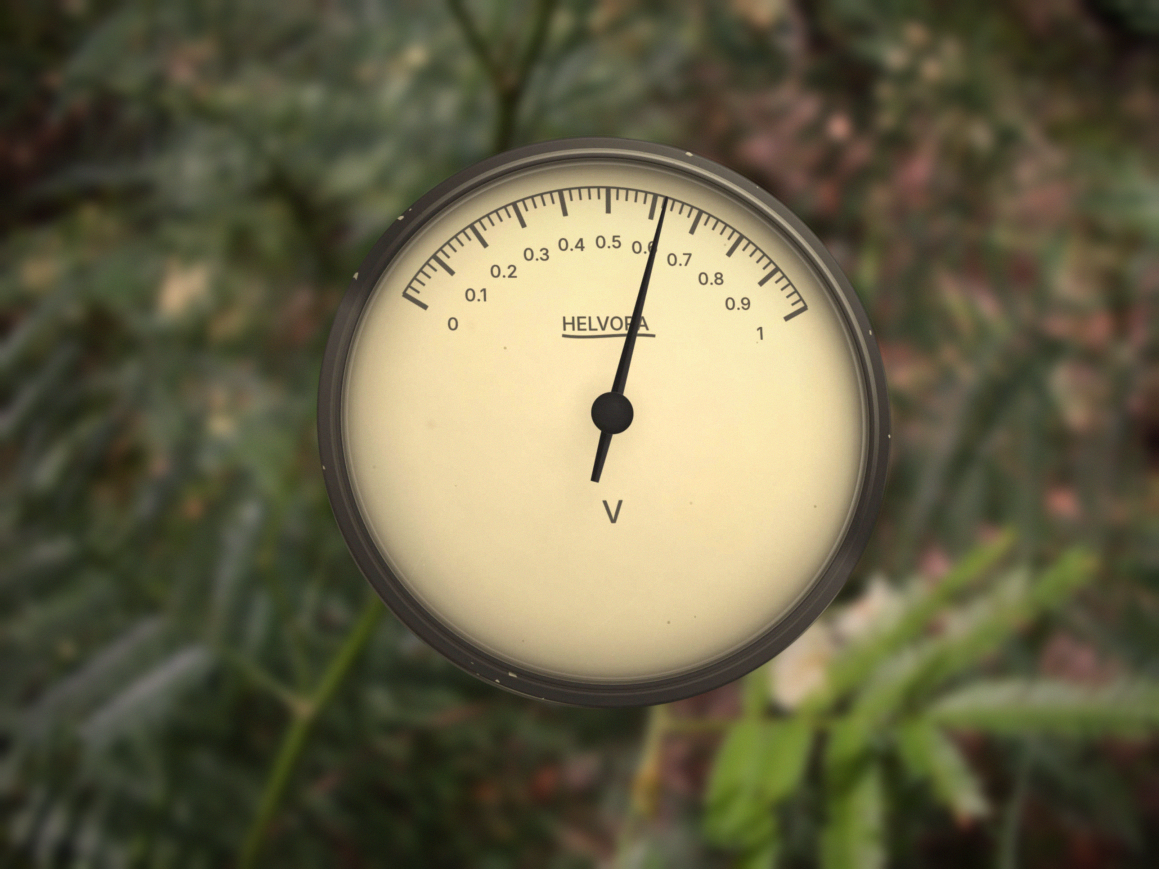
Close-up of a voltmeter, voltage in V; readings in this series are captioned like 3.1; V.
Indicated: 0.62; V
